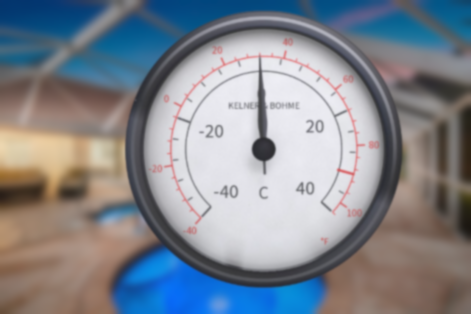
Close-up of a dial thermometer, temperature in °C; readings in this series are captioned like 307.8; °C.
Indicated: 0; °C
